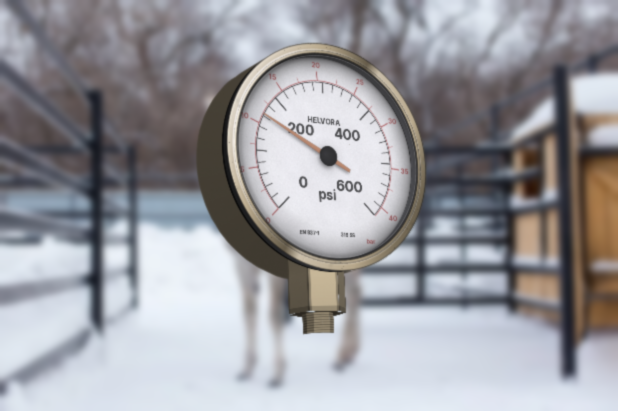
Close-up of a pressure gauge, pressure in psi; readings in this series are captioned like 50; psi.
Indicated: 160; psi
